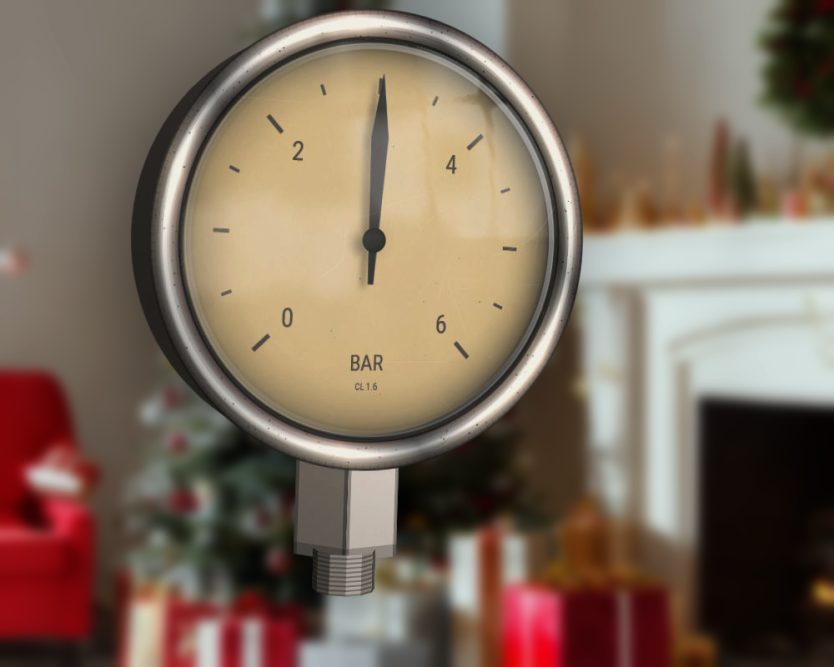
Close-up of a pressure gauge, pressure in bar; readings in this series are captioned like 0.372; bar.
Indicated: 3; bar
